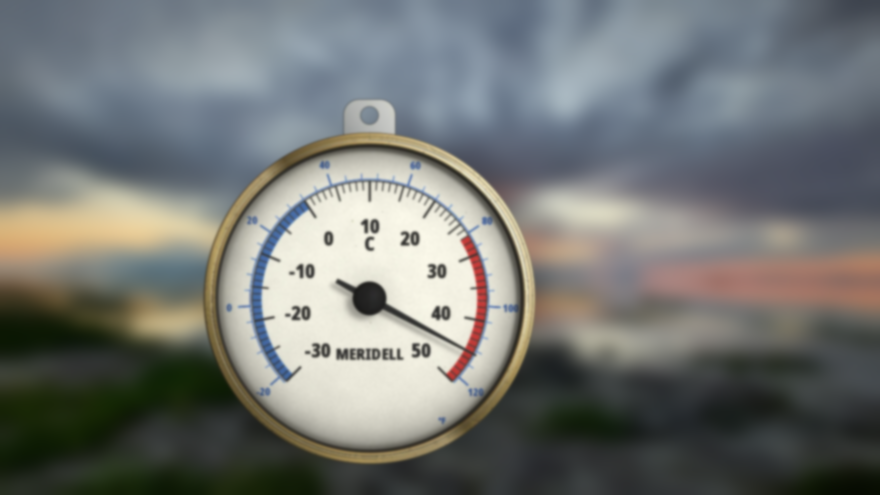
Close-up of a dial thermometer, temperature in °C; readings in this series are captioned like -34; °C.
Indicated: 45; °C
